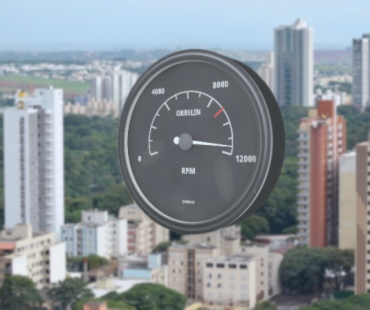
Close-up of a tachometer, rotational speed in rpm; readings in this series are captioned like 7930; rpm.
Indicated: 11500; rpm
